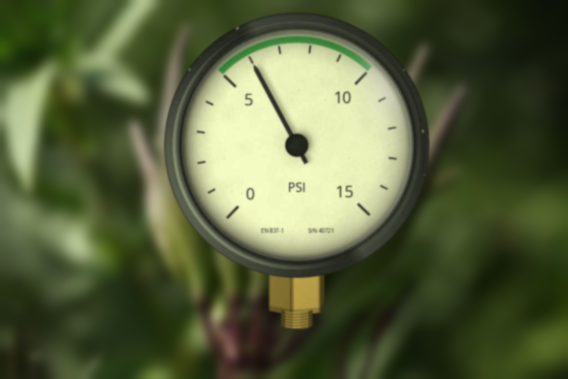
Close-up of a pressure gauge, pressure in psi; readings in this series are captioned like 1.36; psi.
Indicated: 6; psi
